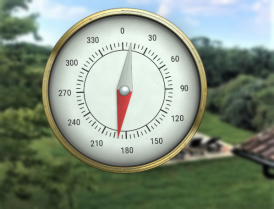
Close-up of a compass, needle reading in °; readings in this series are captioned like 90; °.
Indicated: 190; °
